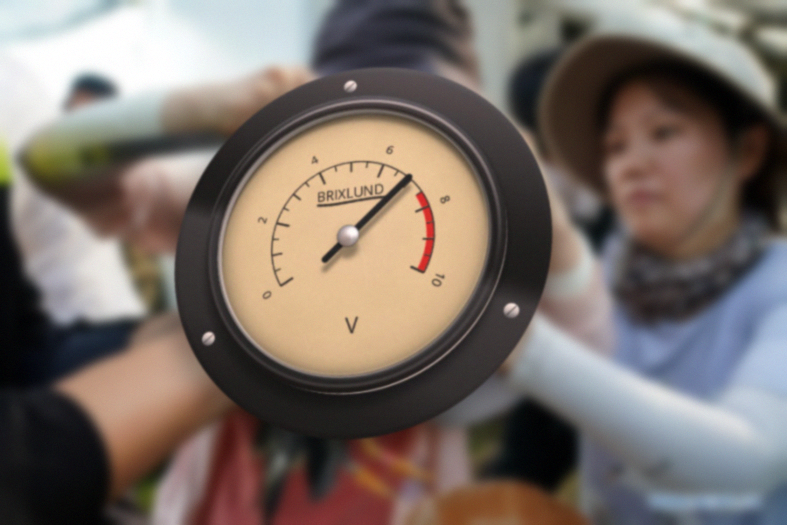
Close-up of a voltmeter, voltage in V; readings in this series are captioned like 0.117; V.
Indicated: 7; V
